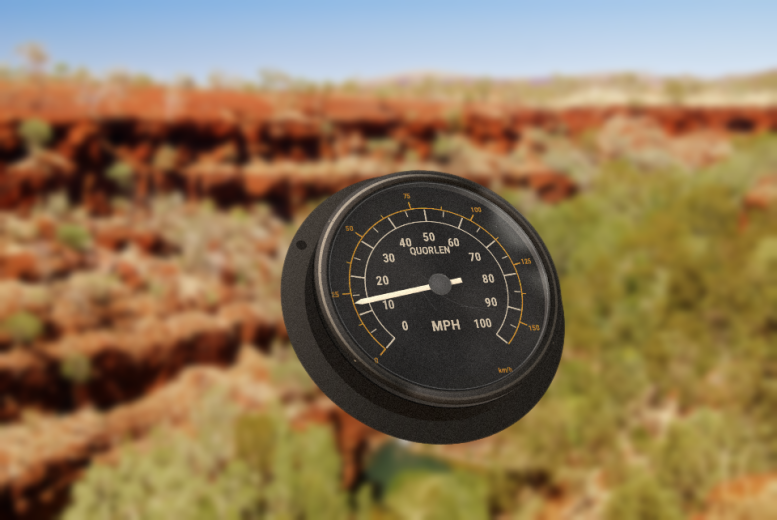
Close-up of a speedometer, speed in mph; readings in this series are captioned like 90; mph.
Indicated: 12.5; mph
